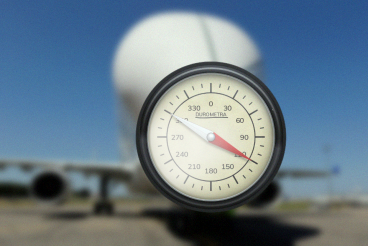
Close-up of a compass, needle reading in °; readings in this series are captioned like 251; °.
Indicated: 120; °
